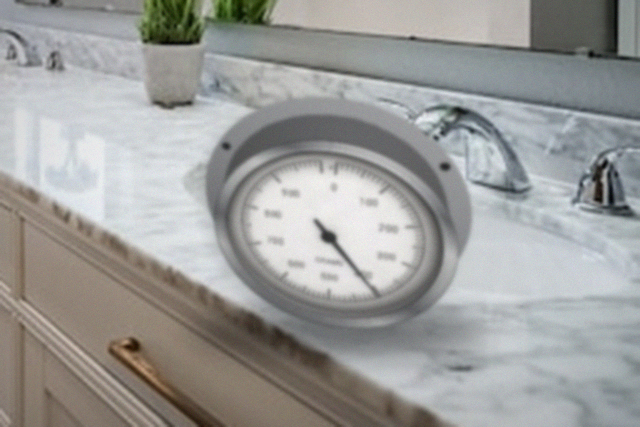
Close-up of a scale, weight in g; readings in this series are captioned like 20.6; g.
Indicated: 400; g
